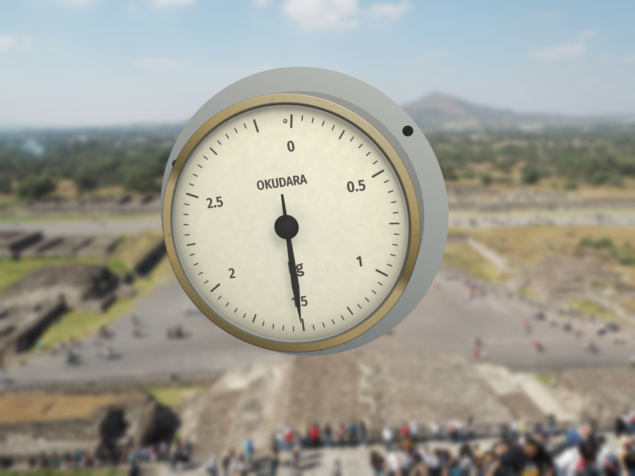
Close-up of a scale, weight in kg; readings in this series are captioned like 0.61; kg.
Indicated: 1.5; kg
